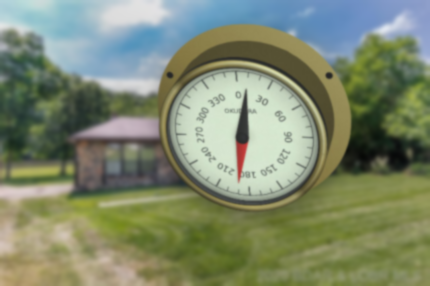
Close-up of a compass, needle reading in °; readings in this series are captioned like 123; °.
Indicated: 190; °
